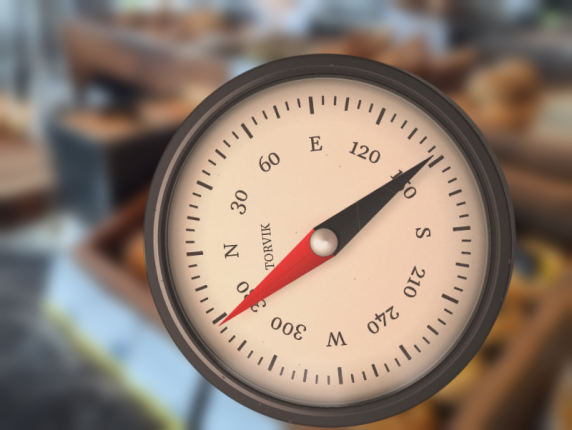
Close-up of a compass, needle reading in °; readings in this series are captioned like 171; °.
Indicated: 327.5; °
